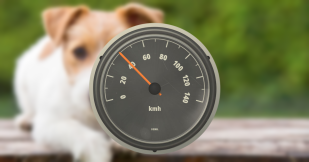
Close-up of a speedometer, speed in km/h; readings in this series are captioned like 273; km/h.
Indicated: 40; km/h
